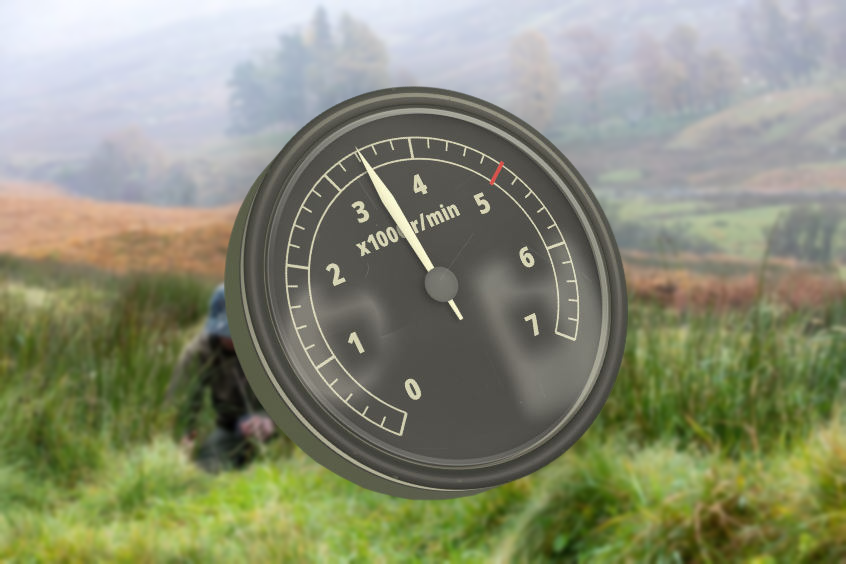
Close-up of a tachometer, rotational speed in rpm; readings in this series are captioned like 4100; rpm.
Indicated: 3400; rpm
